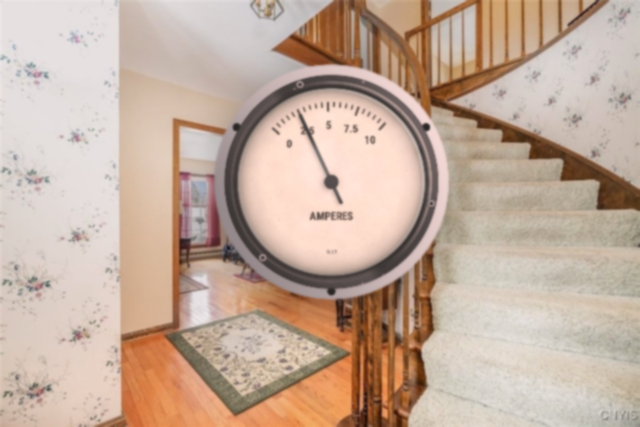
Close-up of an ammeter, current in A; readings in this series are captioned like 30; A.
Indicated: 2.5; A
